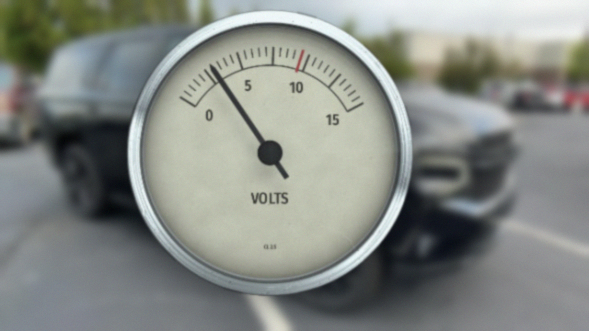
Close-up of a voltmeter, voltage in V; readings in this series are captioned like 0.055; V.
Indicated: 3; V
